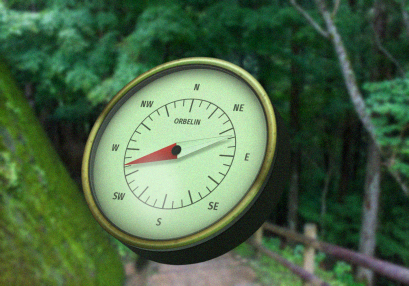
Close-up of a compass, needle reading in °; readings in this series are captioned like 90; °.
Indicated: 250; °
